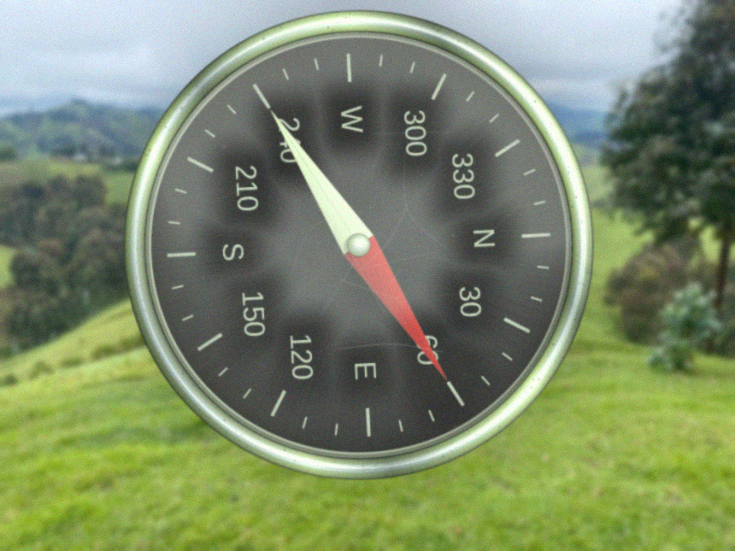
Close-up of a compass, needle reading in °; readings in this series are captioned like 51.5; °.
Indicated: 60; °
